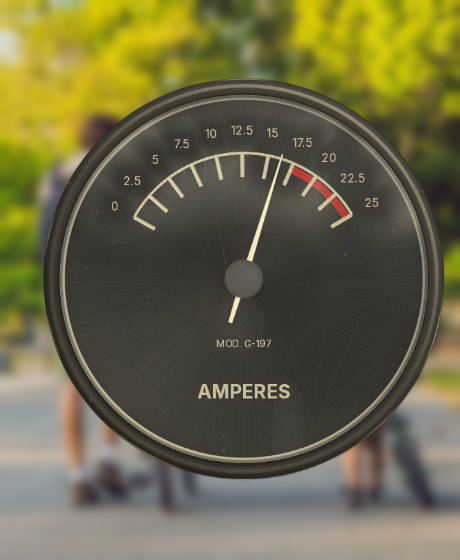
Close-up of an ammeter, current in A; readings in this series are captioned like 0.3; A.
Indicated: 16.25; A
